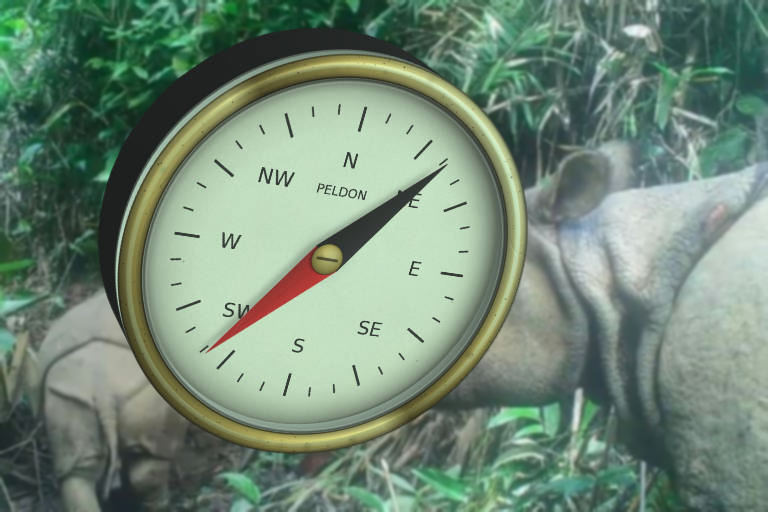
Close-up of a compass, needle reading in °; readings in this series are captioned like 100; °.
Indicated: 220; °
